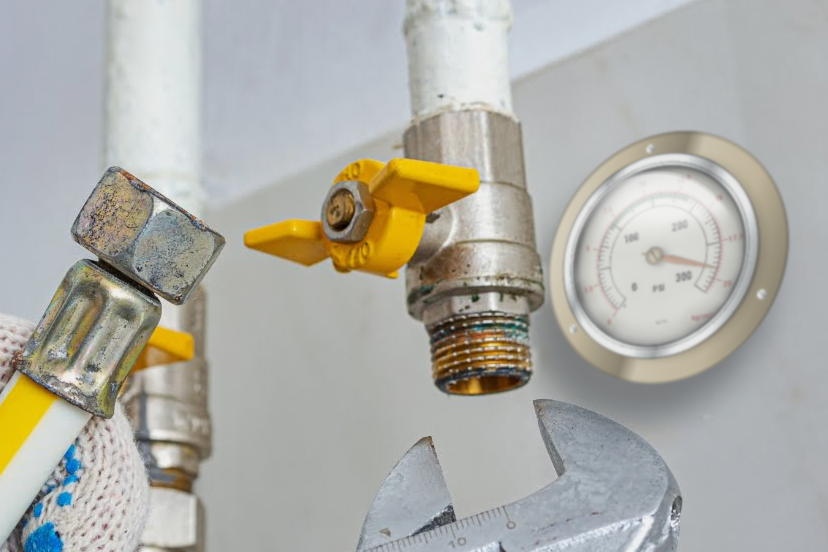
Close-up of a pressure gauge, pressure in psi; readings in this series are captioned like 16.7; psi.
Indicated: 275; psi
